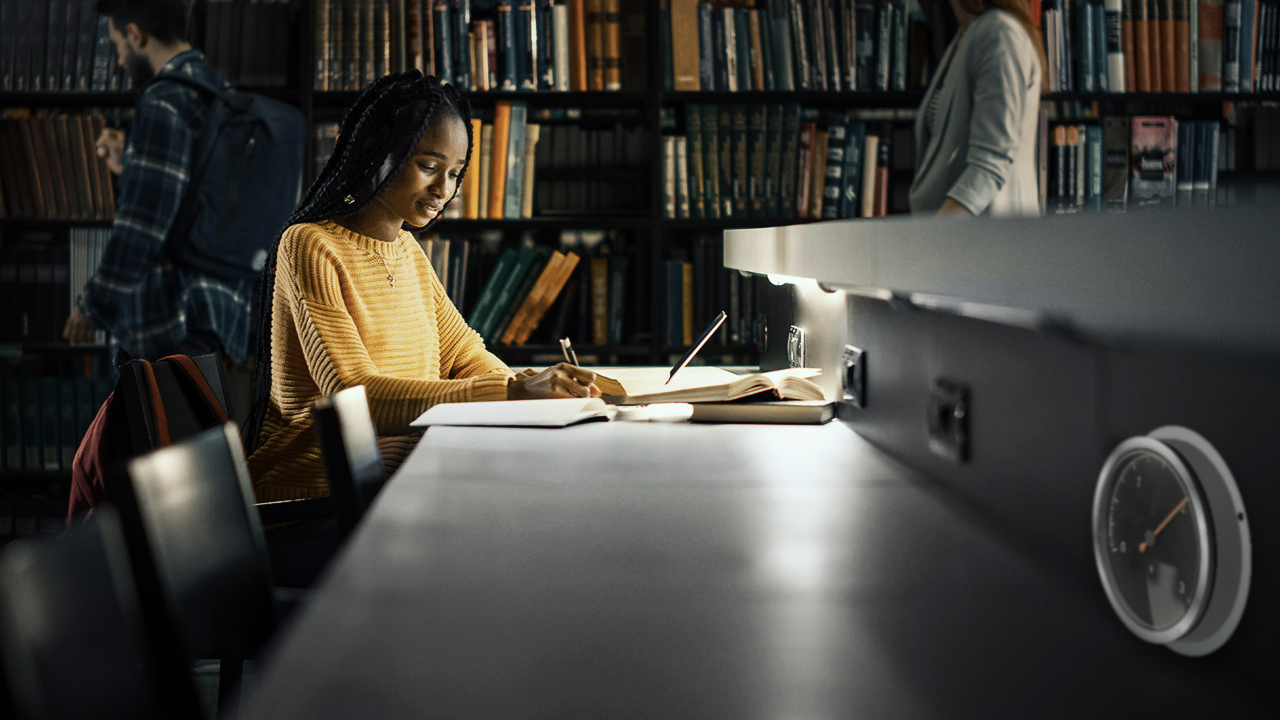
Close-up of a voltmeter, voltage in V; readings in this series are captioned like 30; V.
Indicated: 2; V
